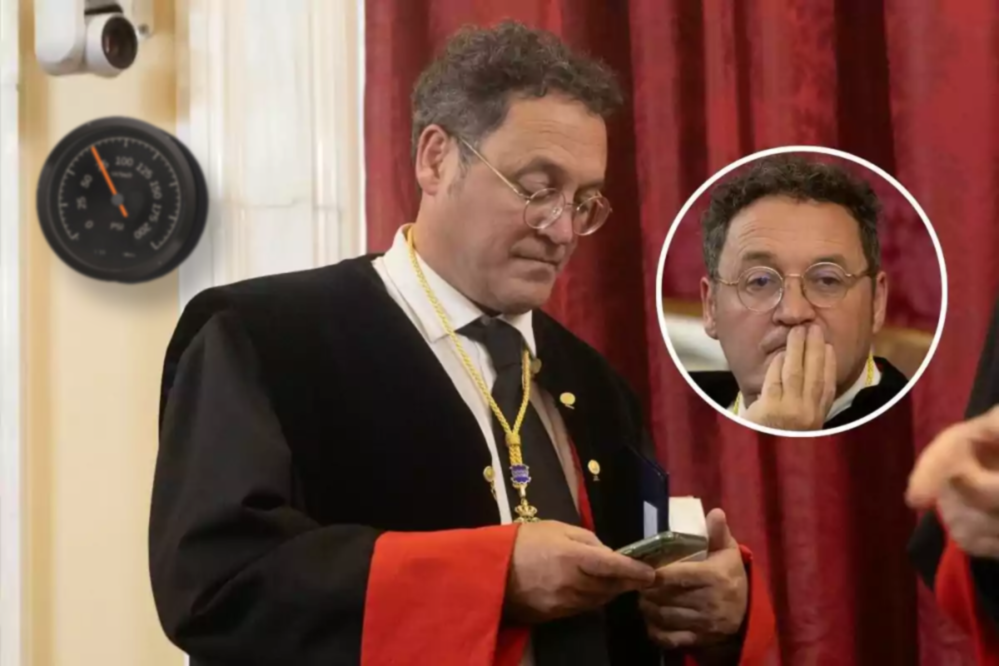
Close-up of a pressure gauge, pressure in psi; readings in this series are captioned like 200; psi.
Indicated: 75; psi
